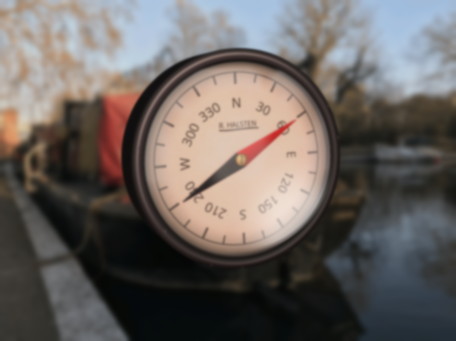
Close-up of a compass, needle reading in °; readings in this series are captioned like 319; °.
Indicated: 60; °
